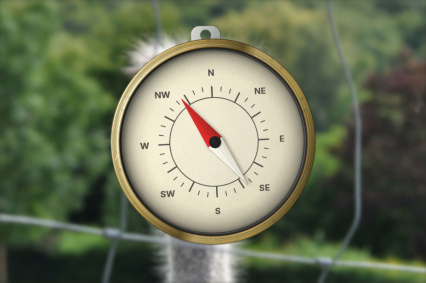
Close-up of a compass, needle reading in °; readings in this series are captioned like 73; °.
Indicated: 325; °
